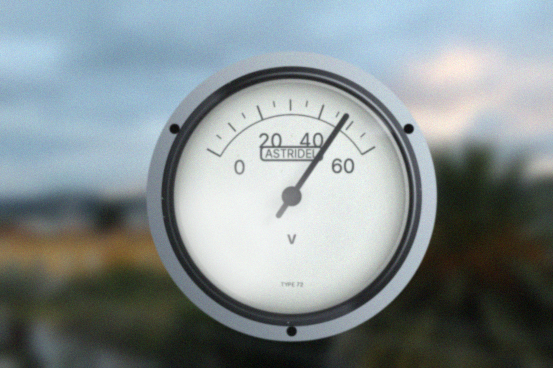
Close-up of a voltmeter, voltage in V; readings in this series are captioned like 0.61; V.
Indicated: 47.5; V
